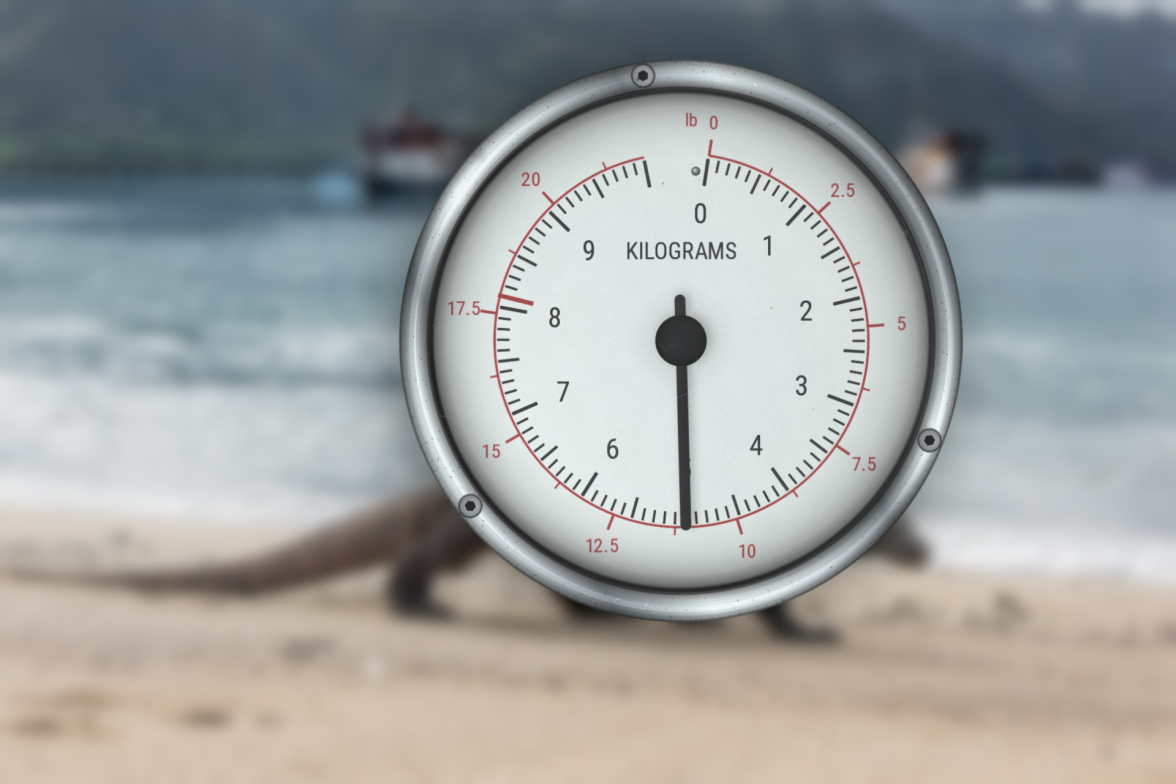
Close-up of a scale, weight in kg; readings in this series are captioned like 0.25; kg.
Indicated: 5; kg
